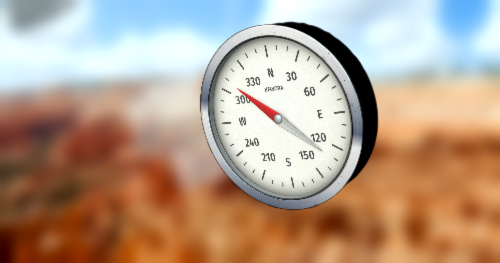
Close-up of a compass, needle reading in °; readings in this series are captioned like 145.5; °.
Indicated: 310; °
